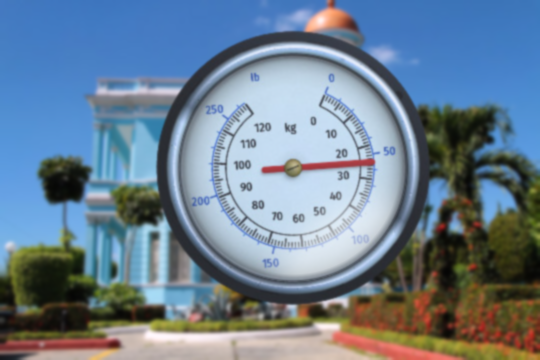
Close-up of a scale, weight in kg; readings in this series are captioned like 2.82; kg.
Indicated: 25; kg
